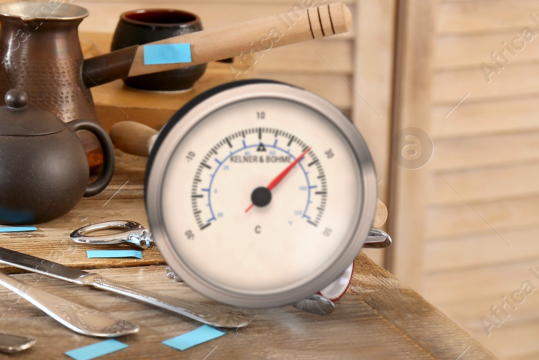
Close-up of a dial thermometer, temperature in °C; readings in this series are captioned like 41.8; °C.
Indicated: 25; °C
